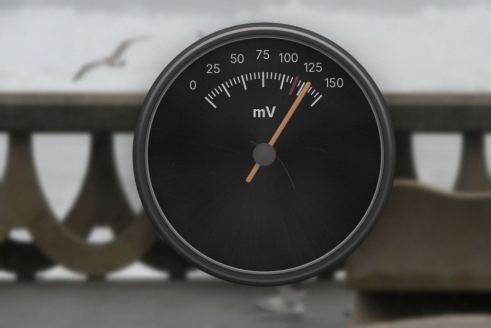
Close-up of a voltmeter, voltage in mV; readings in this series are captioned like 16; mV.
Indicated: 130; mV
